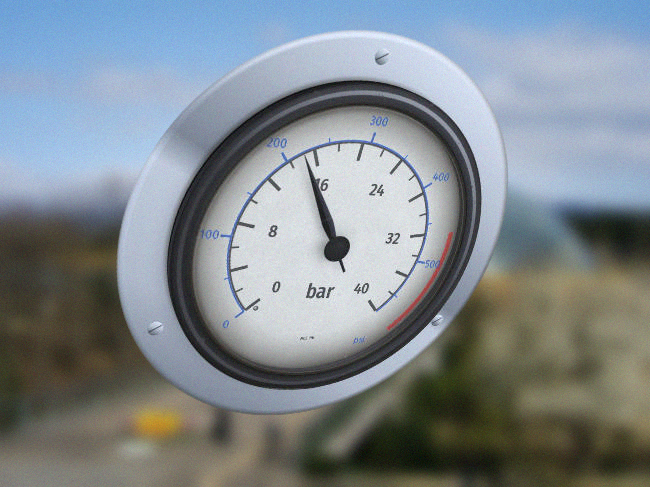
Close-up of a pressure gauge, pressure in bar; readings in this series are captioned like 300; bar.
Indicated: 15; bar
